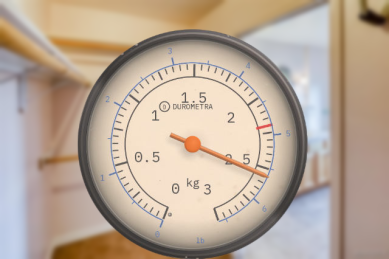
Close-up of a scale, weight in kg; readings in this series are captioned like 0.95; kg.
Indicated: 2.55; kg
